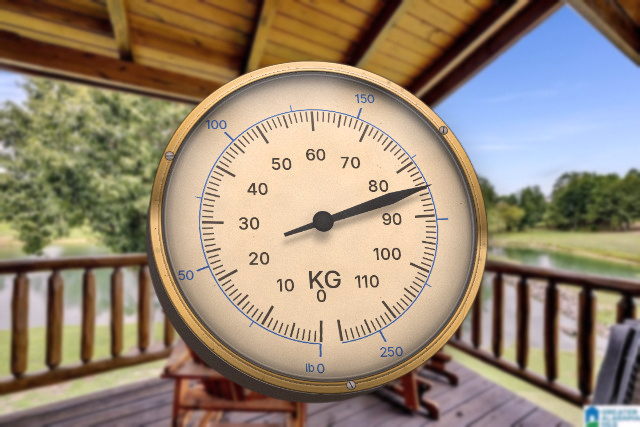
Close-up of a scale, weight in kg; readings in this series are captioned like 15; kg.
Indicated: 85; kg
